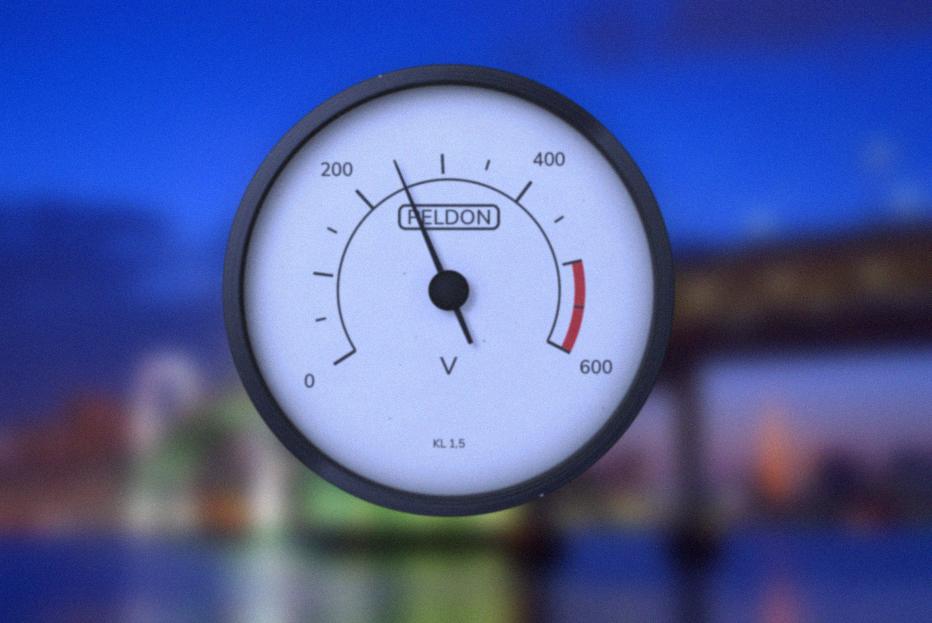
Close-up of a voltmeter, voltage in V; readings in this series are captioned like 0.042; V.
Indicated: 250; V
